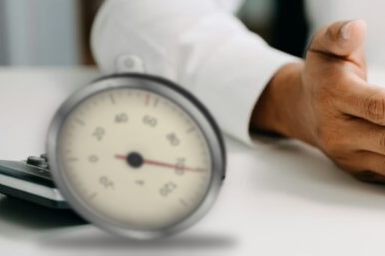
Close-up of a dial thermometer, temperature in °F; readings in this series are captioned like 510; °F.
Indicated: 100; °F
